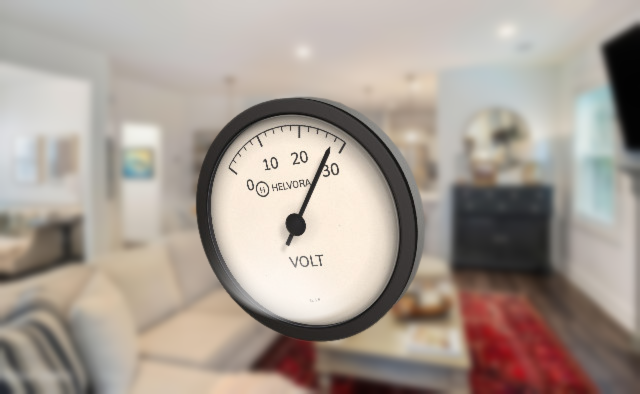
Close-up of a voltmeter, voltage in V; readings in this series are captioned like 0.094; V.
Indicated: 28; V
